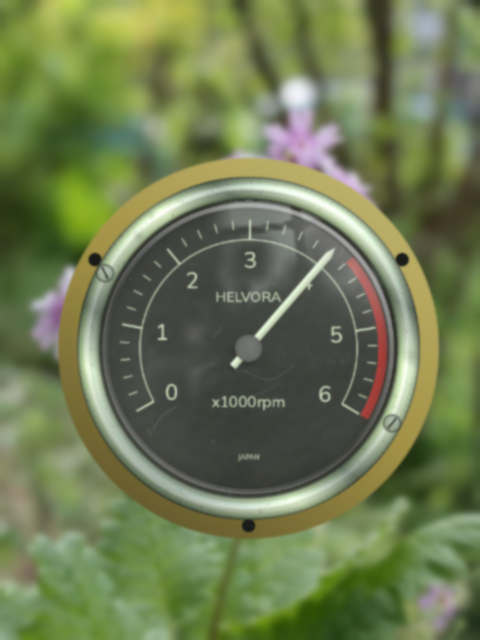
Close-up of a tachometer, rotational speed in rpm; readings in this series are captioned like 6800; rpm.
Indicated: 4000; rpm
